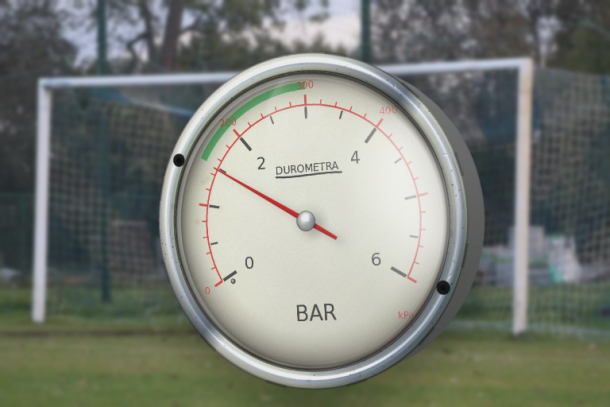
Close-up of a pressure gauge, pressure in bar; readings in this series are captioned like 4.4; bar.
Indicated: 1.5; bar
